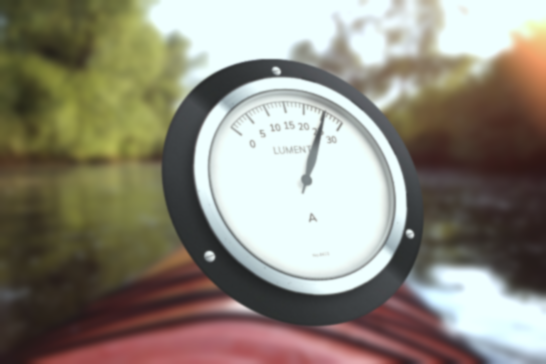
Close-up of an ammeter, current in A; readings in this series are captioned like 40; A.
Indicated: 25; A
